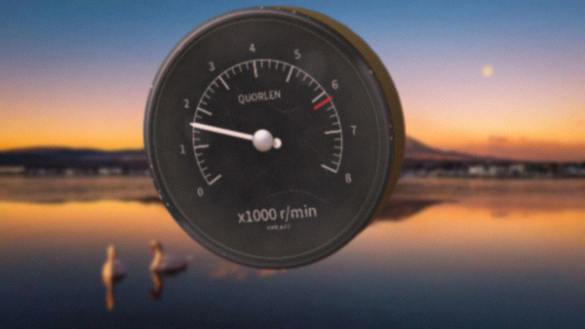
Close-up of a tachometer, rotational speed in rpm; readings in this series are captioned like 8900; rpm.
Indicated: 1600; rpm
